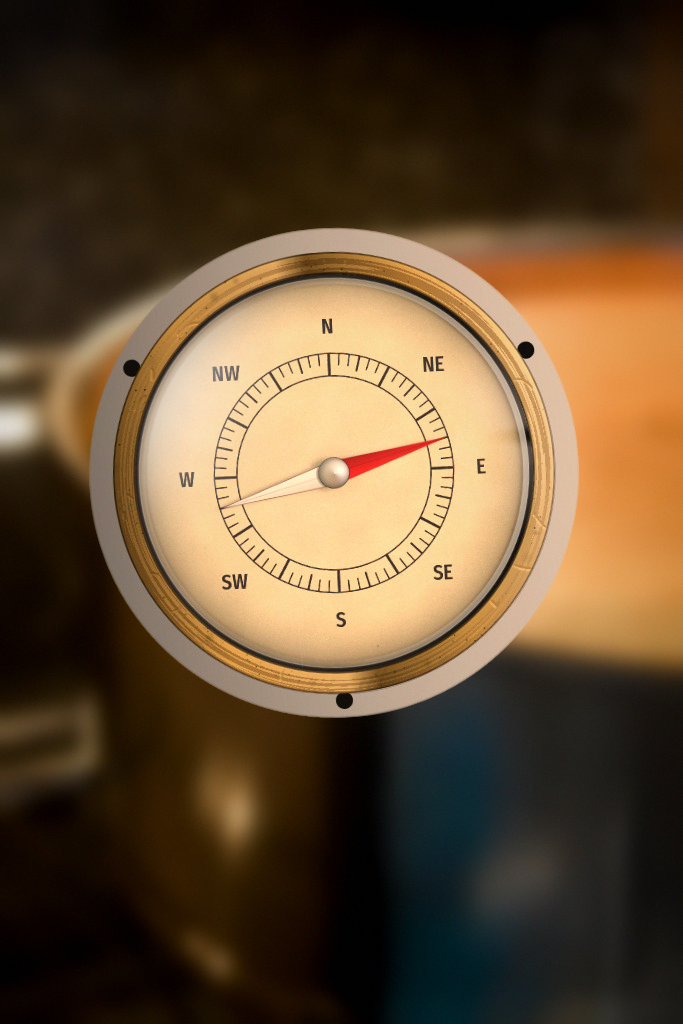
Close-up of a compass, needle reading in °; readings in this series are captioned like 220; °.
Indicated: 75; °
